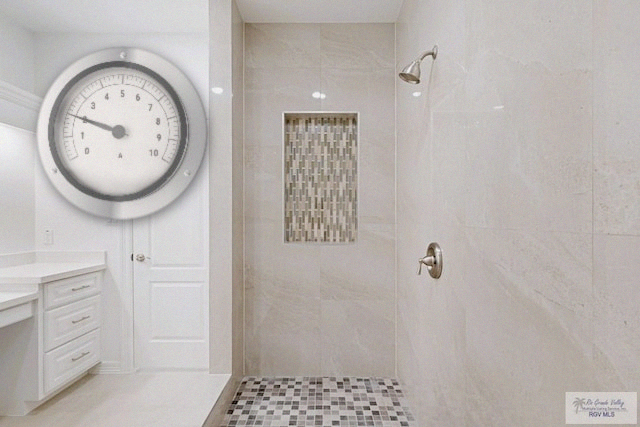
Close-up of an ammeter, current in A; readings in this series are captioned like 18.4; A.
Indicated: 2; A
